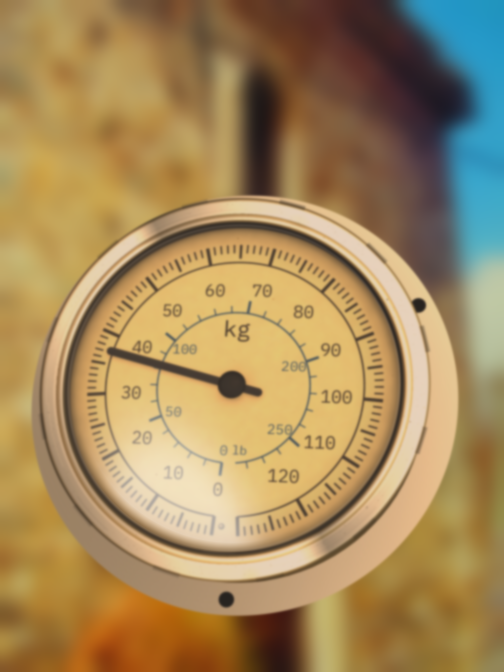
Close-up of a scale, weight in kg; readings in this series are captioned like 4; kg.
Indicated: 37; kg
